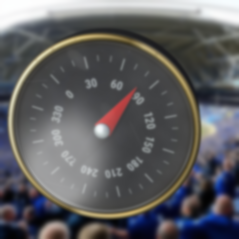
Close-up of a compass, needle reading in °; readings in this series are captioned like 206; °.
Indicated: 80; °
